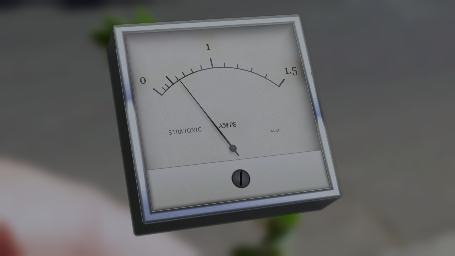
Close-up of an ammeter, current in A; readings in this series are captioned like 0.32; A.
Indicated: 0.6; A
